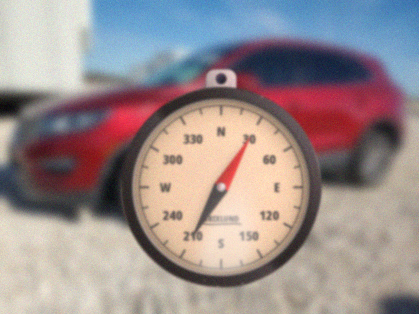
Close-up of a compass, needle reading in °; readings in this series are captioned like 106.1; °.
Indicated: 30; °
